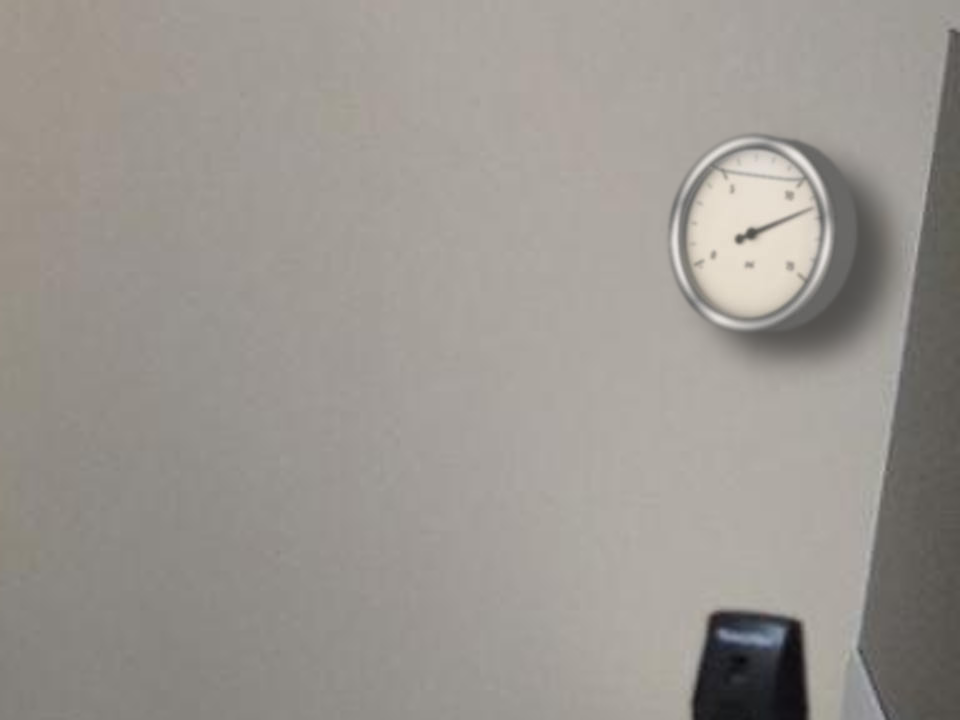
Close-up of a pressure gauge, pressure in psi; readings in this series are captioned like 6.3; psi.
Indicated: 11.5; psi
